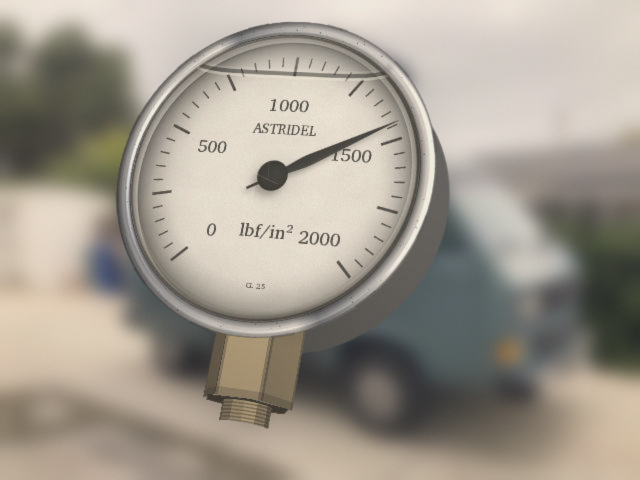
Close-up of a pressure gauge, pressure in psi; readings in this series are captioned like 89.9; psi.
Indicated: 1450; psi
